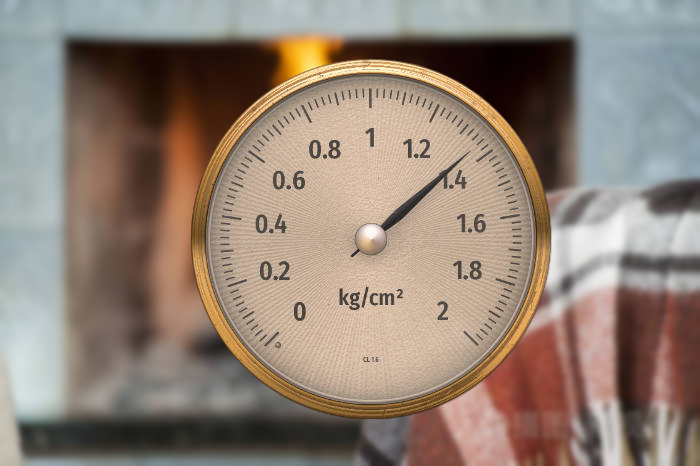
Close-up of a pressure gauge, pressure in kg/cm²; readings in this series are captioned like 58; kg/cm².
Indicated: 1.36; kg/cm²
